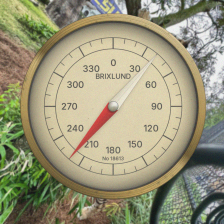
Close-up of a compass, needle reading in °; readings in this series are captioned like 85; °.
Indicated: 220; °
